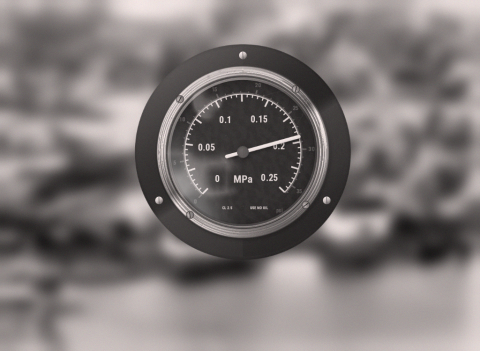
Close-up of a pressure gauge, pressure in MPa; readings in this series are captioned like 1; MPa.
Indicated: 0.195; MPa
